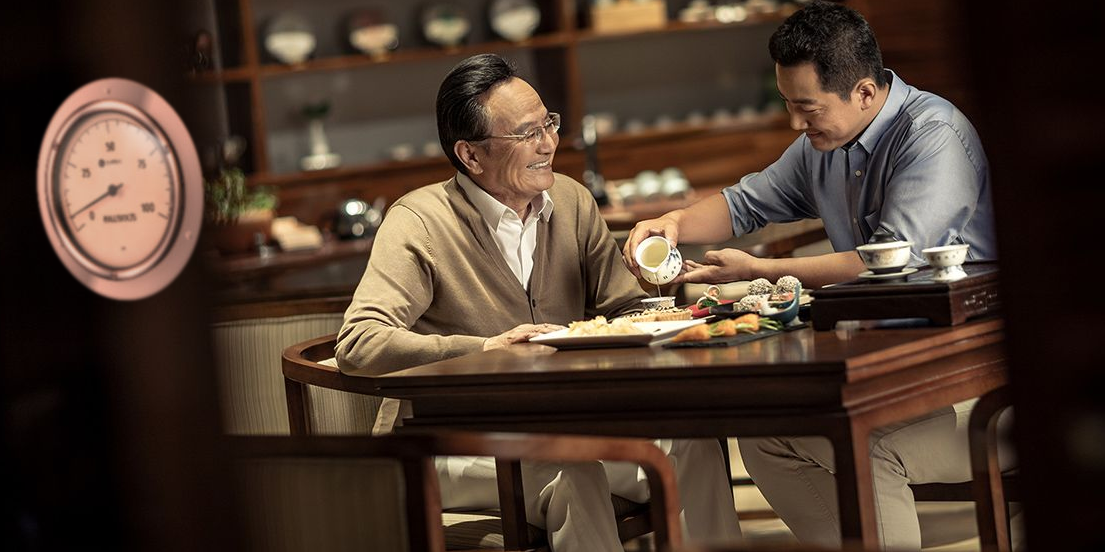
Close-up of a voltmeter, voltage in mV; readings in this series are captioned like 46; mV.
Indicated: 5; mV
